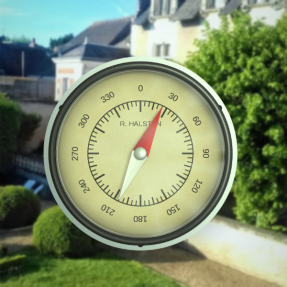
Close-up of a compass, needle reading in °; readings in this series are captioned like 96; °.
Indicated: 25; °
